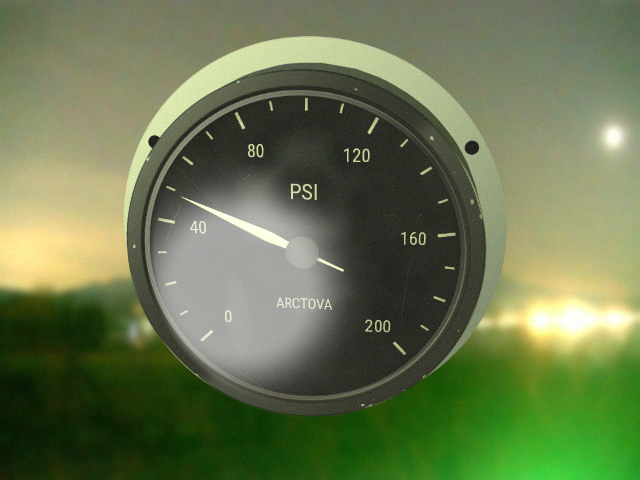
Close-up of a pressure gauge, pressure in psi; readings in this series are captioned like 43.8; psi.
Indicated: 50; psi
